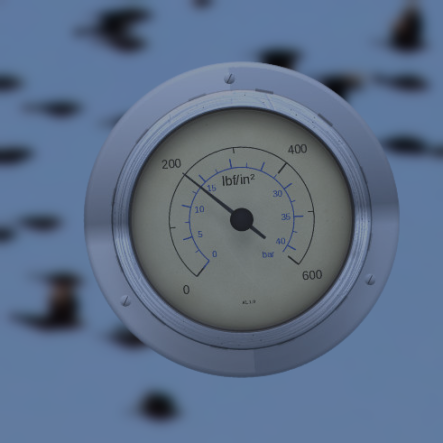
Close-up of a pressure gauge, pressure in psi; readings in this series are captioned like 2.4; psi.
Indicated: 200; psi
